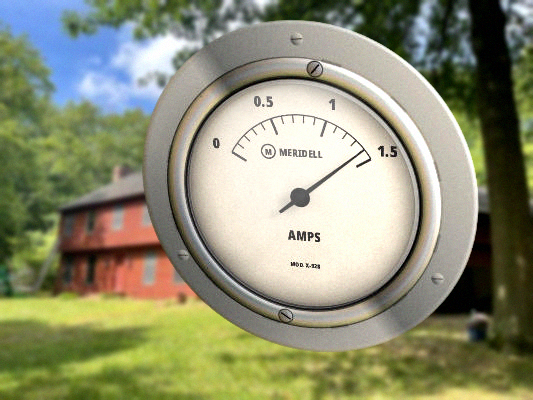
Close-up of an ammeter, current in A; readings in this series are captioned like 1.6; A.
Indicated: 1.4; A
